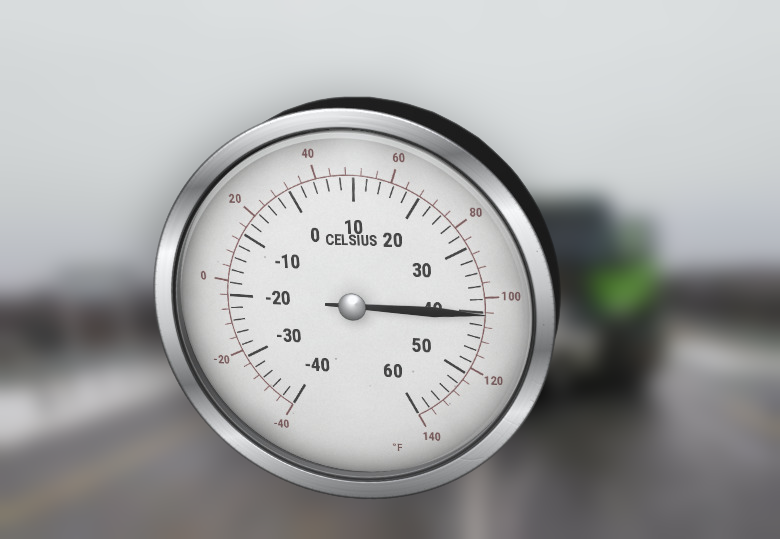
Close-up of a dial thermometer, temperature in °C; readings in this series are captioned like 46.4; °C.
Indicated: 40; °C
